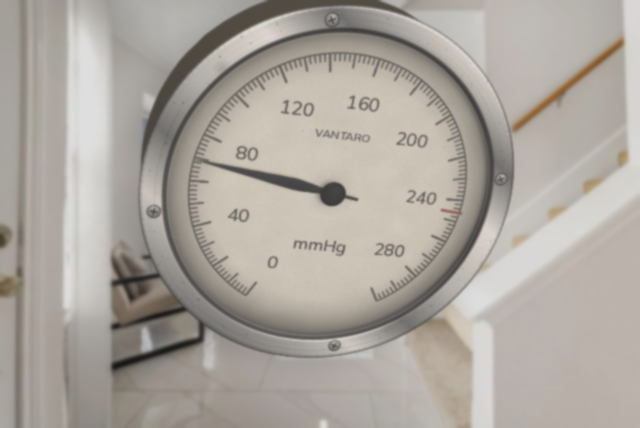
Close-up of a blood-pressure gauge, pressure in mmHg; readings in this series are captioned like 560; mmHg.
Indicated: 70; mmHg
